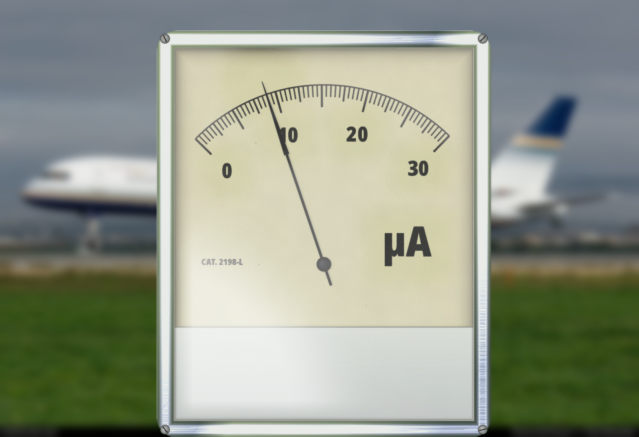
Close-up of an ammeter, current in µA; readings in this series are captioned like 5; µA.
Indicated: 9; µA
